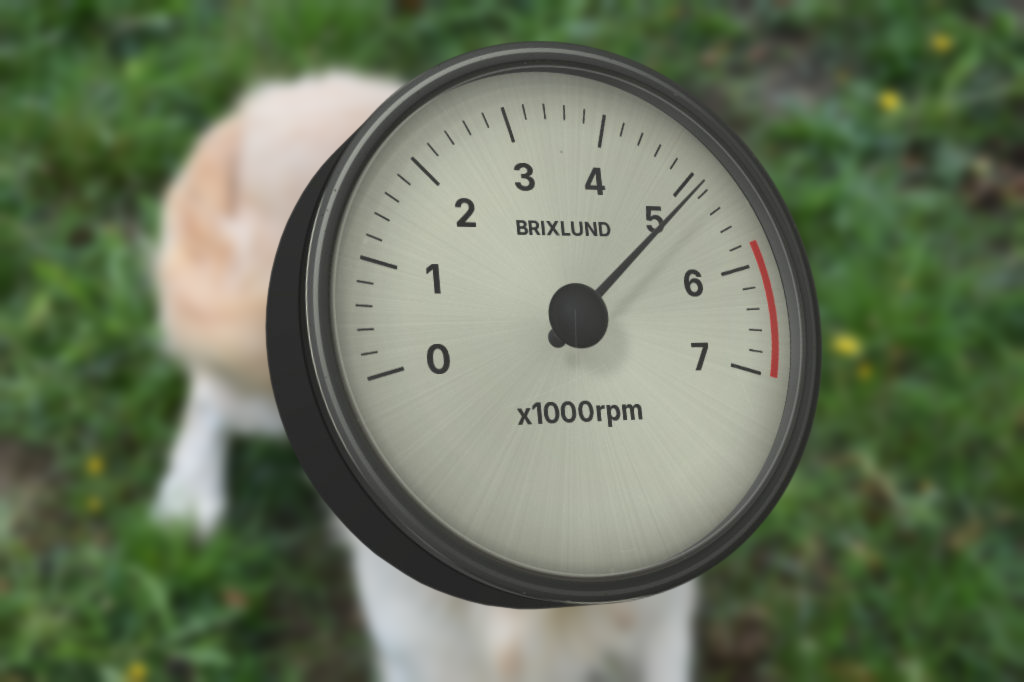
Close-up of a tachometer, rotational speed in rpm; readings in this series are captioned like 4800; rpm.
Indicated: 5100; rpm
